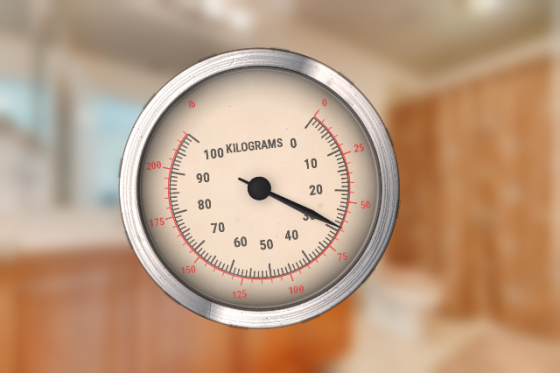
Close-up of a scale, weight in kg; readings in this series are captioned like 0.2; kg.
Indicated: 29; kg
